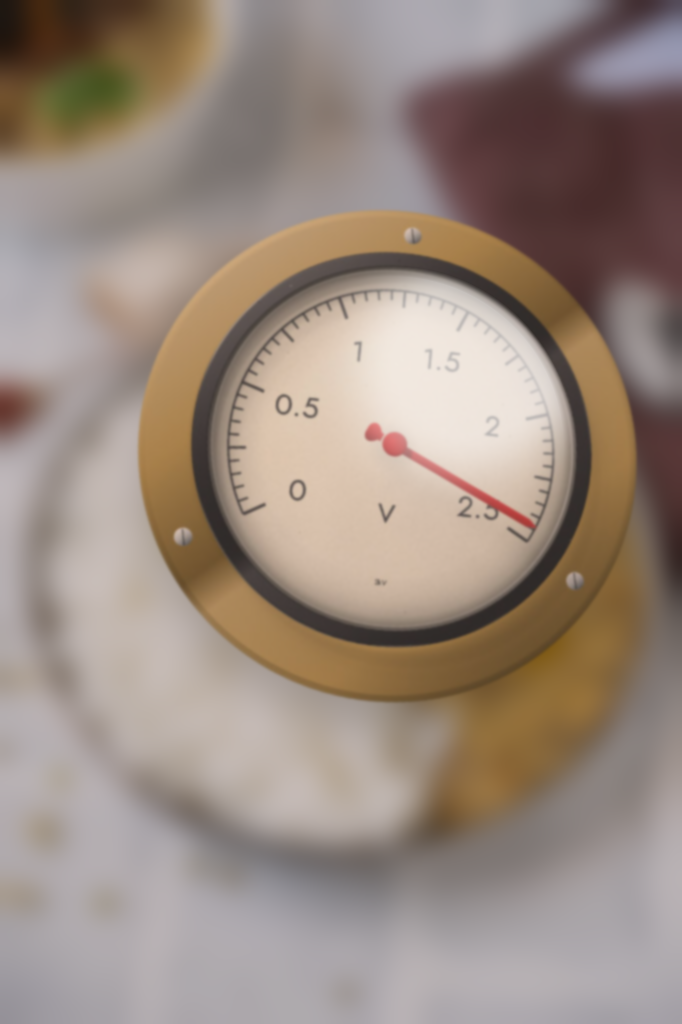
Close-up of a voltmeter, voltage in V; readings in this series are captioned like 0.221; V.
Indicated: 2.45; V
